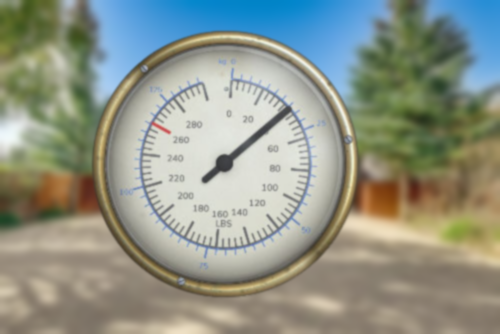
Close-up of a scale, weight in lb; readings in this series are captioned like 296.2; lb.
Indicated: 40; lb
